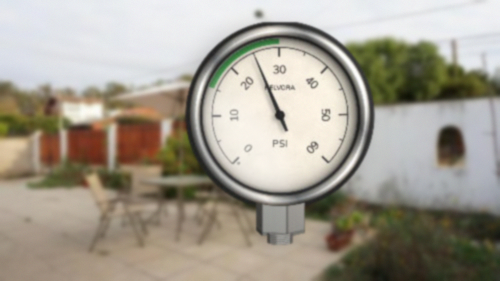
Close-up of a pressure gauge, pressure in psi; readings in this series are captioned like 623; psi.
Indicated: 25; psi
